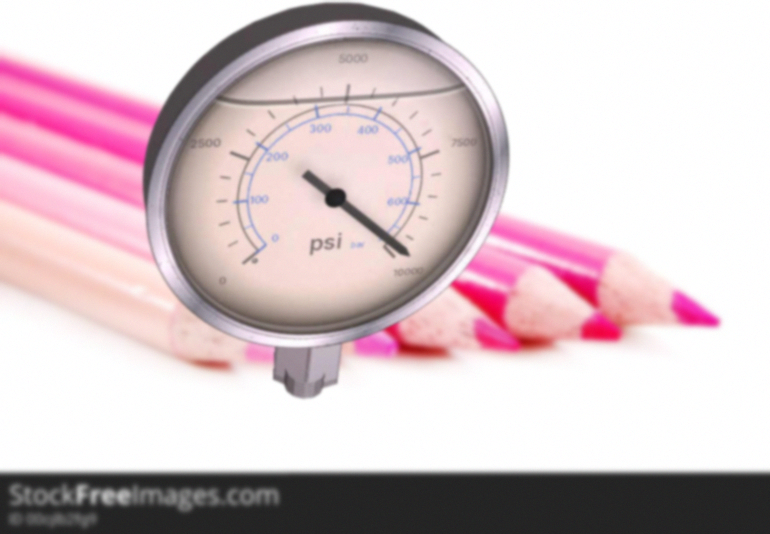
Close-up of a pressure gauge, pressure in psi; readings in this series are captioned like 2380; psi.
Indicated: 9750; psi
